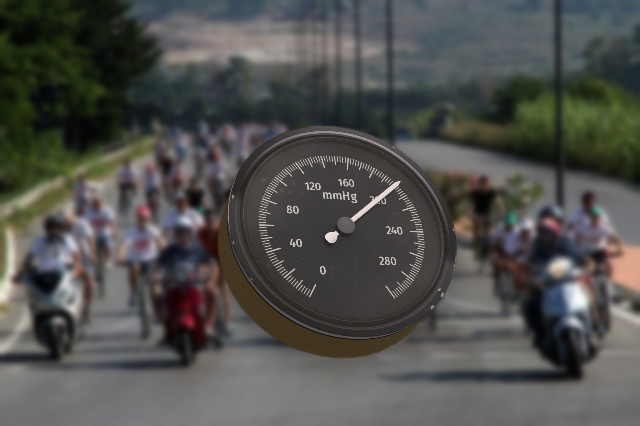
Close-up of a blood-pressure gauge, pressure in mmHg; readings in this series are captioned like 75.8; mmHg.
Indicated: 200; mmHg
